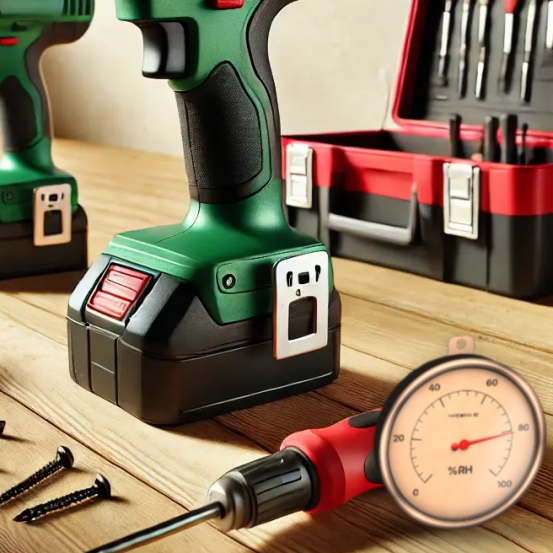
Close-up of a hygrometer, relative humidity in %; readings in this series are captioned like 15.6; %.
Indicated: 80; %
